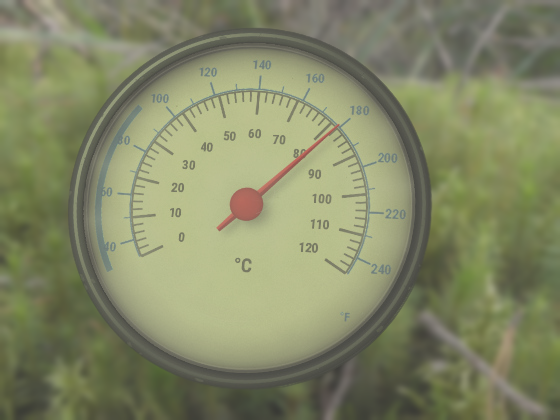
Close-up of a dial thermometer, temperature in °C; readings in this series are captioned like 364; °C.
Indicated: 82; °C
